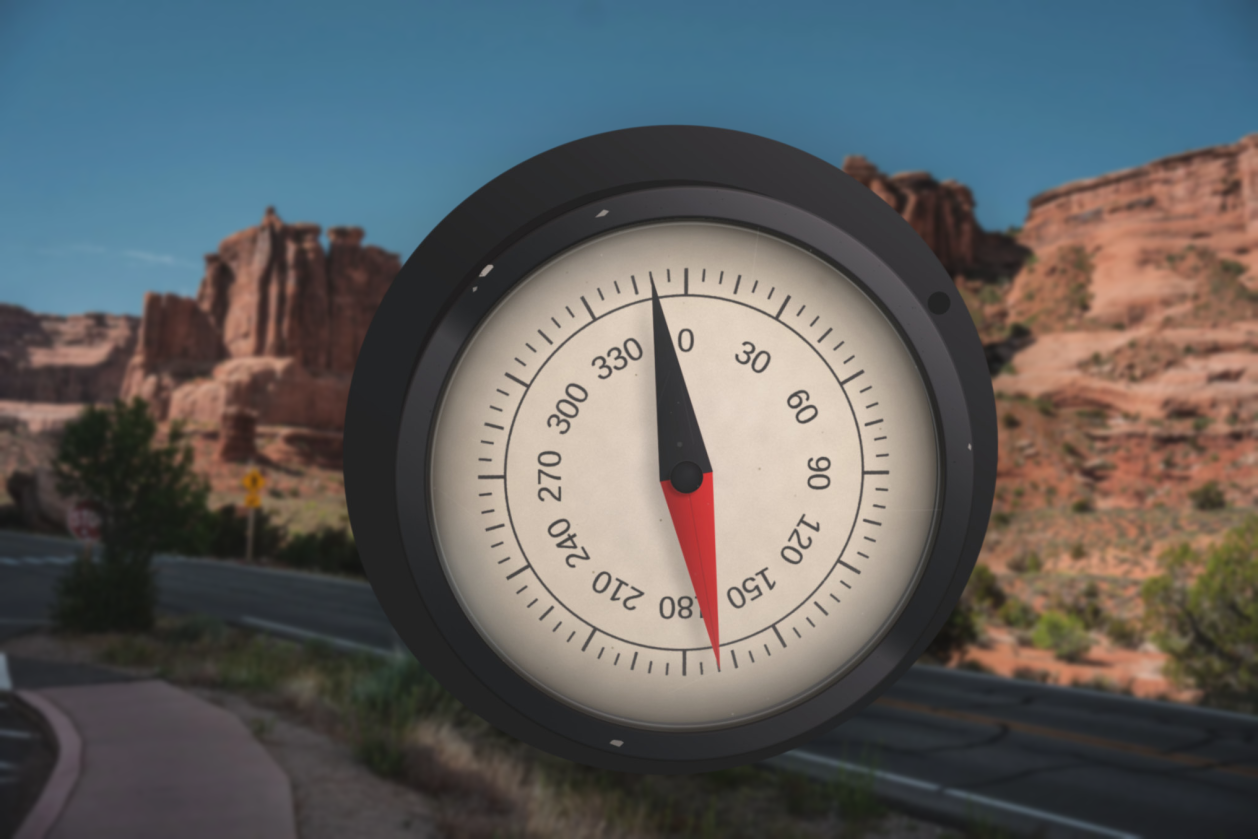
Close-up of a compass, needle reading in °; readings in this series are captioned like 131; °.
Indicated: 170; °
